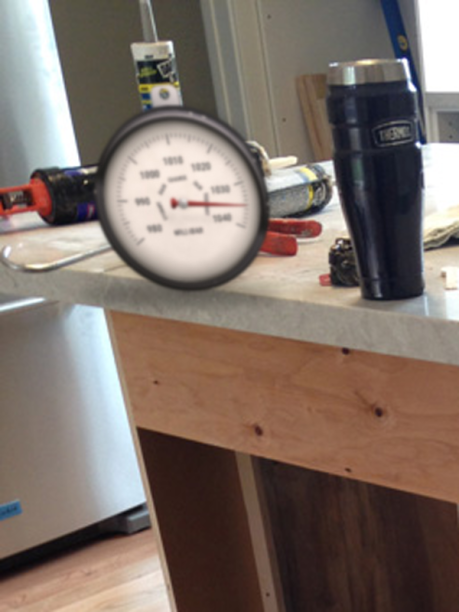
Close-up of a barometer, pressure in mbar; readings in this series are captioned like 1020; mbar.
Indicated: 1035; mbar
